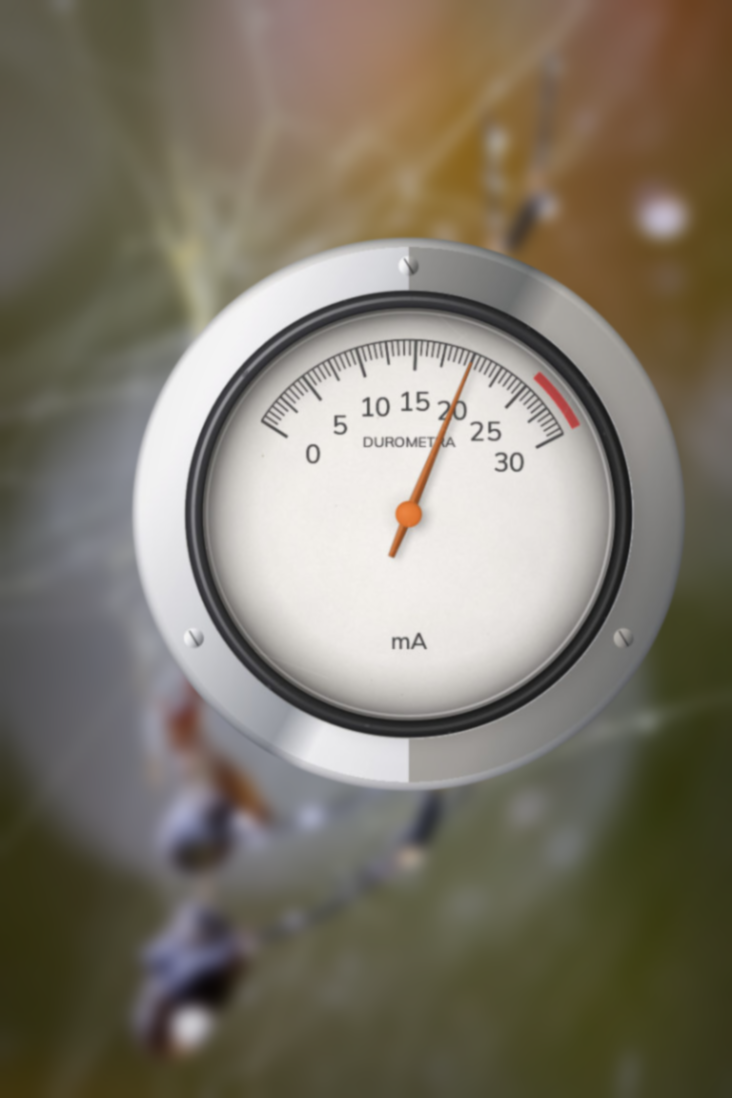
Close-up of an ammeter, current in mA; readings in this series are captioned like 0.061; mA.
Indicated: 20; mA
